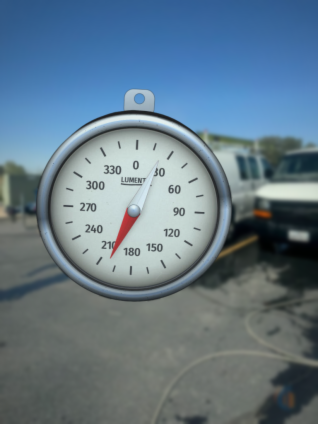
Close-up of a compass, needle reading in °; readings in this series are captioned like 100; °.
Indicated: 202.5; °
